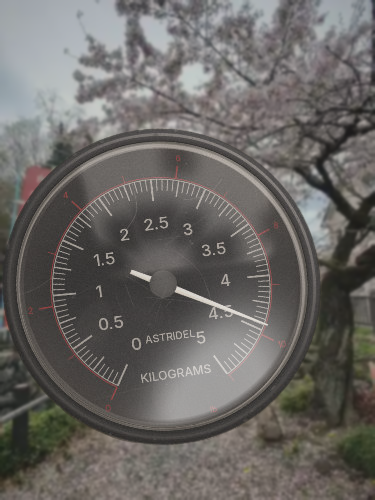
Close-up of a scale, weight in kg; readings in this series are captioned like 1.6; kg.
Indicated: 4.45; kg
